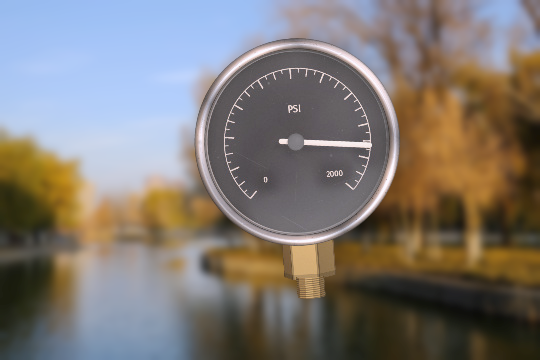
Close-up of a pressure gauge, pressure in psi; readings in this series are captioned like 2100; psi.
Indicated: 1725; psi
